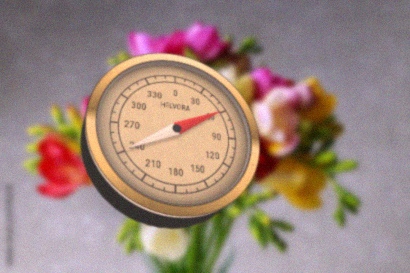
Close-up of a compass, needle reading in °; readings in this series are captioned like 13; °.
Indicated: 60; °
